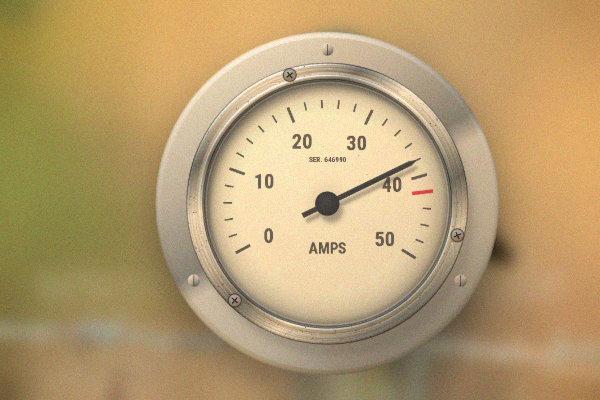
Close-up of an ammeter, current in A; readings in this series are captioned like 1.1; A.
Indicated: 38; A
